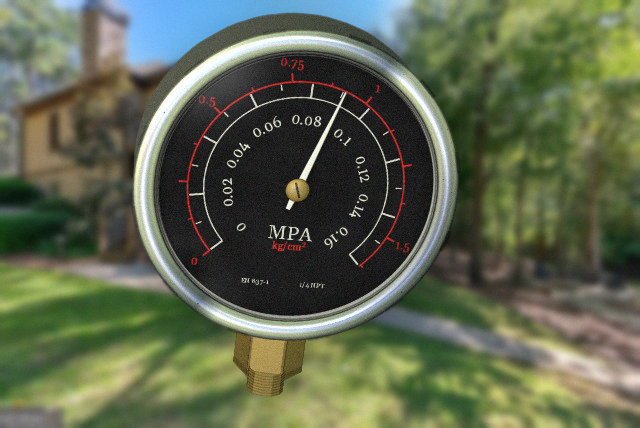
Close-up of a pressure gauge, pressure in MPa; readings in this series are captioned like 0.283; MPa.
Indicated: 0.09; MPa
